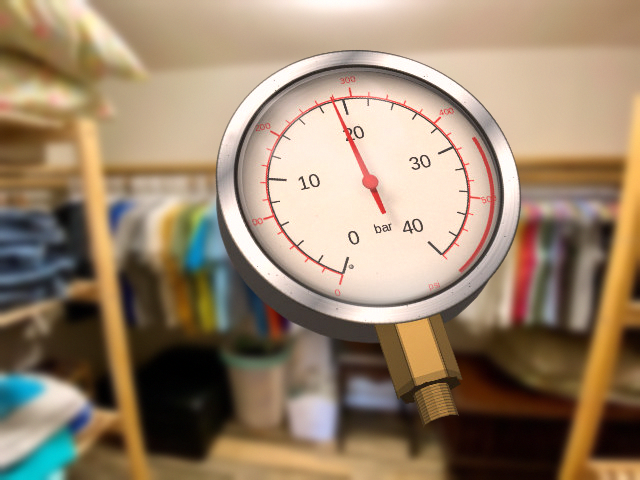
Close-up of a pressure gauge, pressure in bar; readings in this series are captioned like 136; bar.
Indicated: 19; bar
